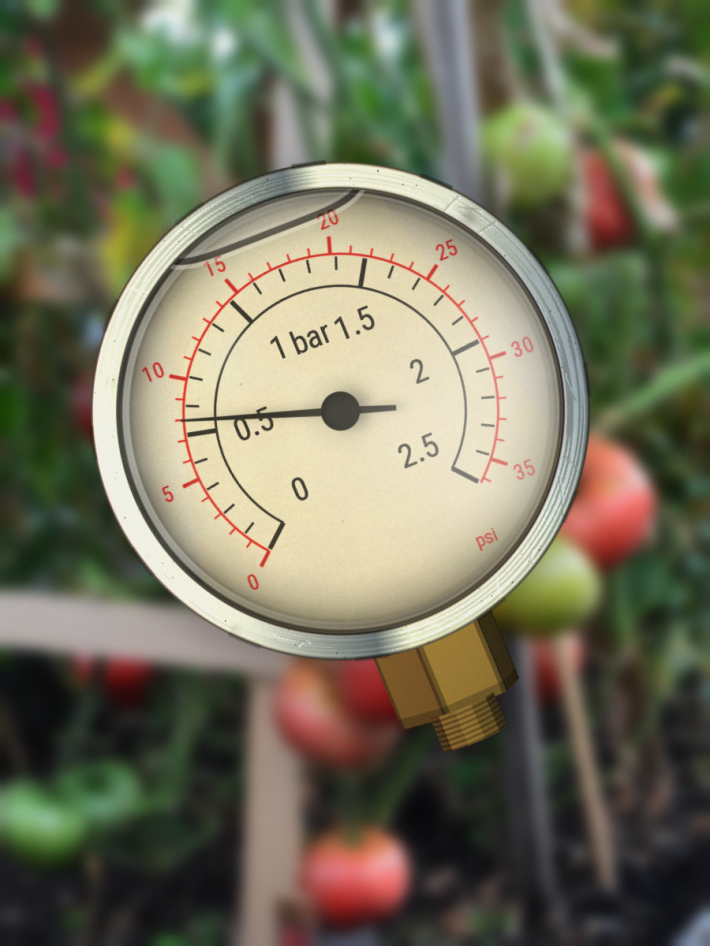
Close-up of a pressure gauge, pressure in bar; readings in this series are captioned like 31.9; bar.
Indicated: 0.55; bar
